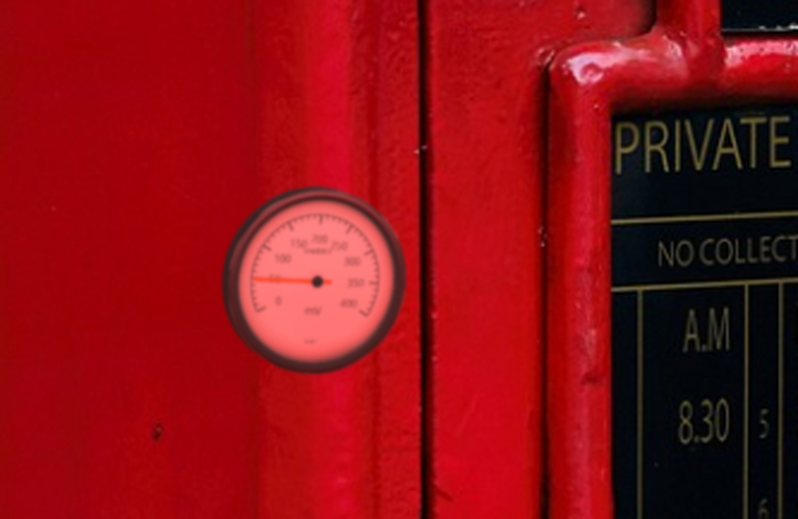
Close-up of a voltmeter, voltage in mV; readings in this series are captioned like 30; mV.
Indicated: 50; mV
